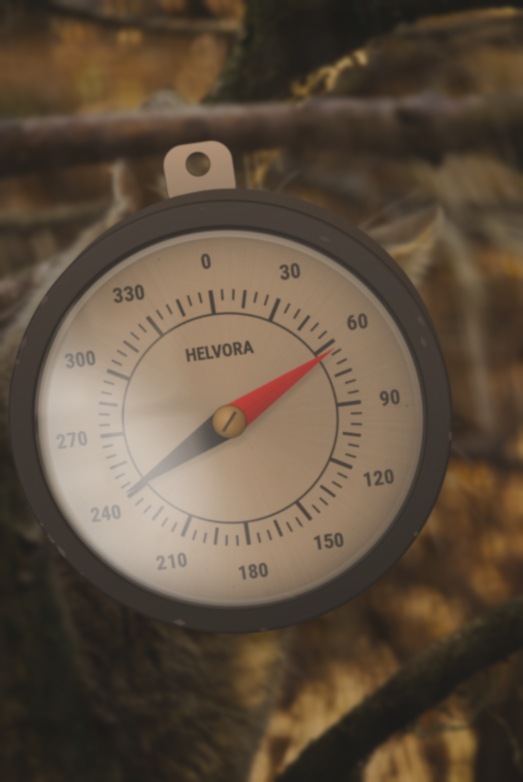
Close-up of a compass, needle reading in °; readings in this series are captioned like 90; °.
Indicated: 62.5; °
